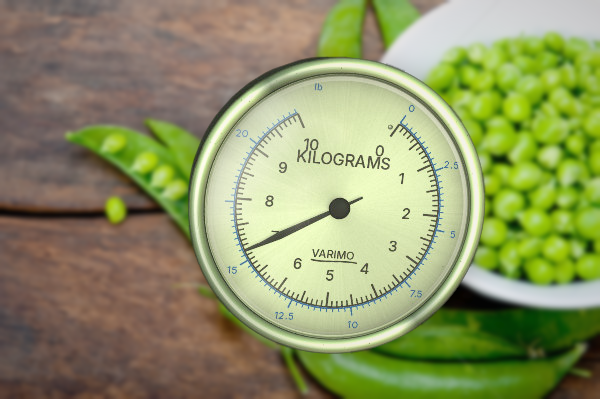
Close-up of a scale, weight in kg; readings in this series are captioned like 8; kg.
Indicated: 7; kg
